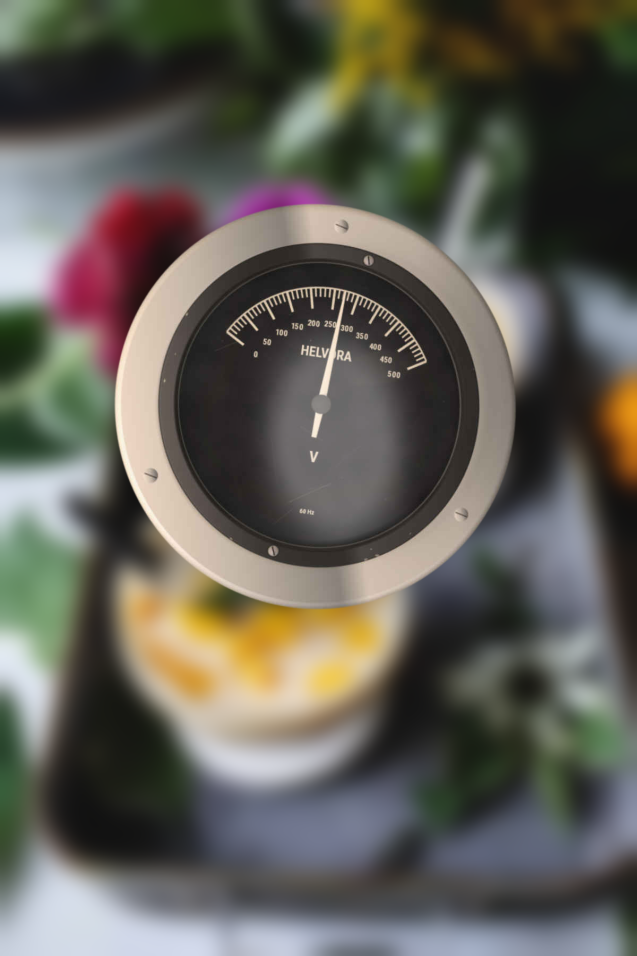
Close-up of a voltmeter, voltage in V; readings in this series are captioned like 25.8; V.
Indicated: 270; V
